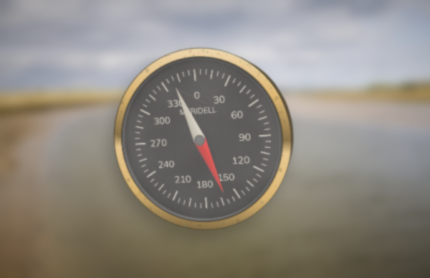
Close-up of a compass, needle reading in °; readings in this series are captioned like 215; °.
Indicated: 160; °
